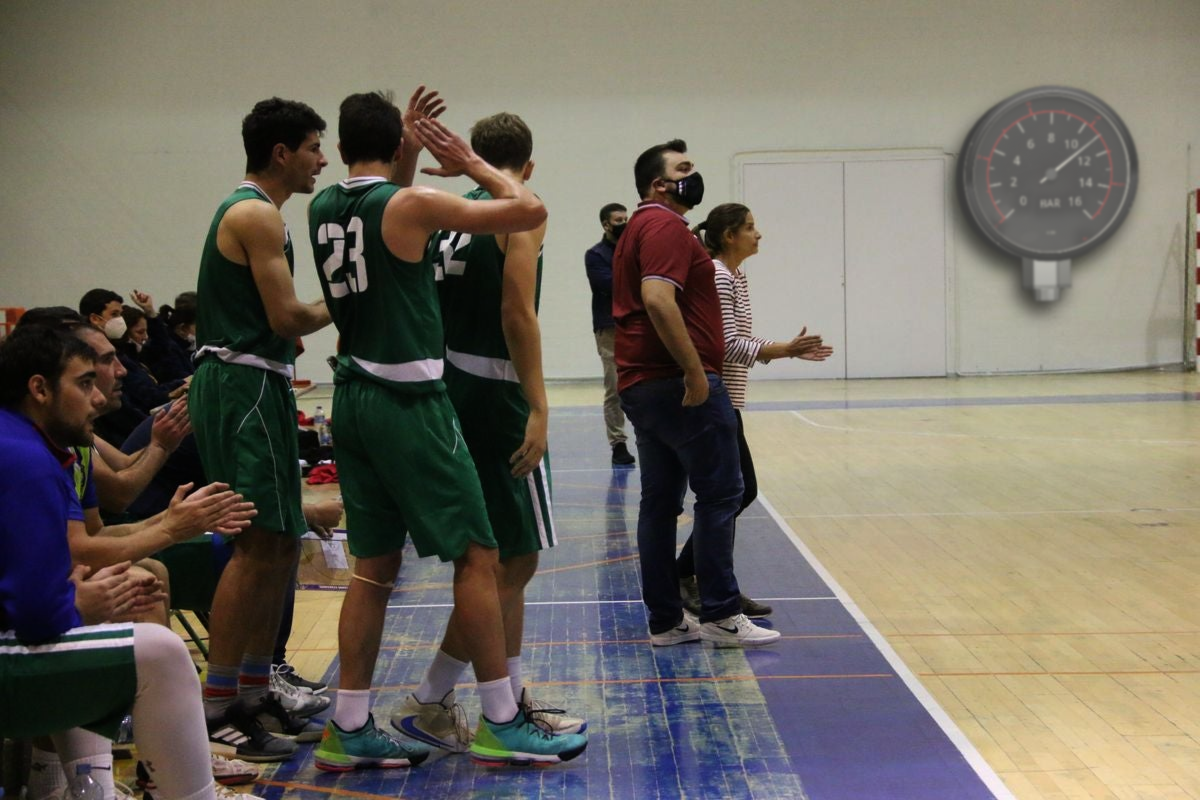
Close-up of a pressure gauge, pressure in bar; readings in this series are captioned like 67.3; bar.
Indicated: 11; bar
